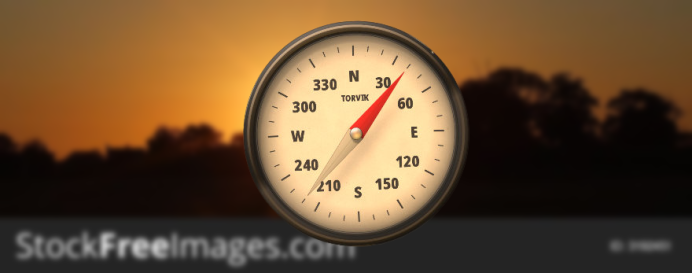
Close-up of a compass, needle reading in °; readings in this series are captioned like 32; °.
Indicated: 40; °
